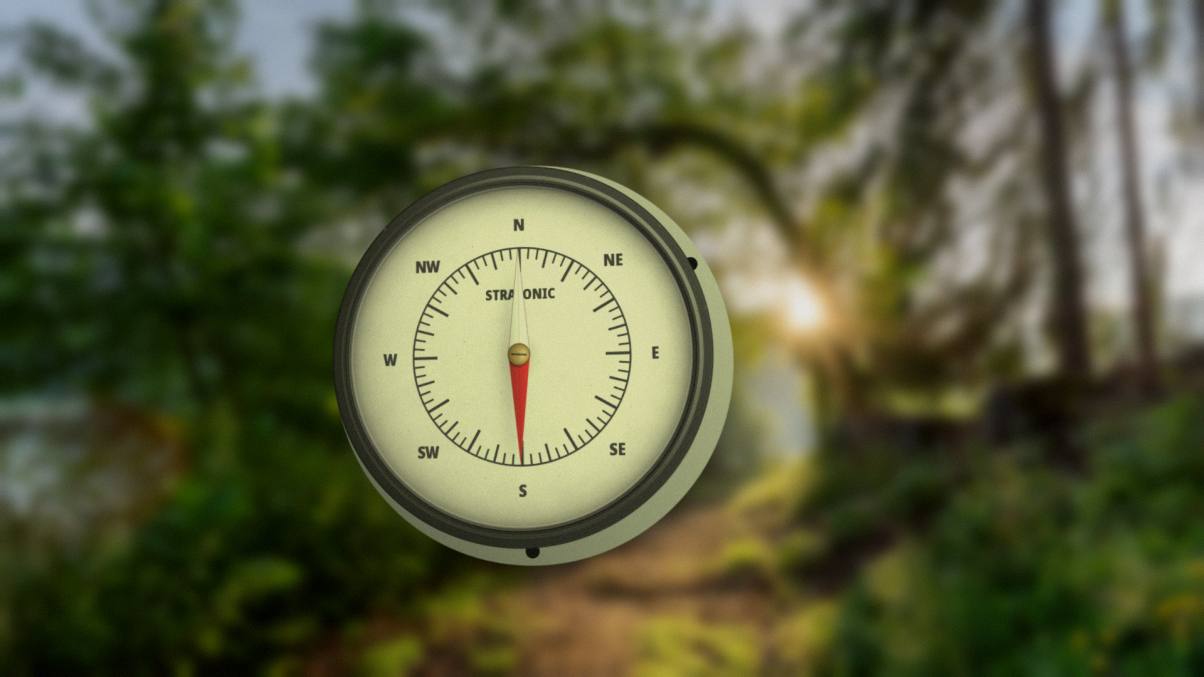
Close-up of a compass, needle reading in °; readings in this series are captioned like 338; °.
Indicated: 180; °
